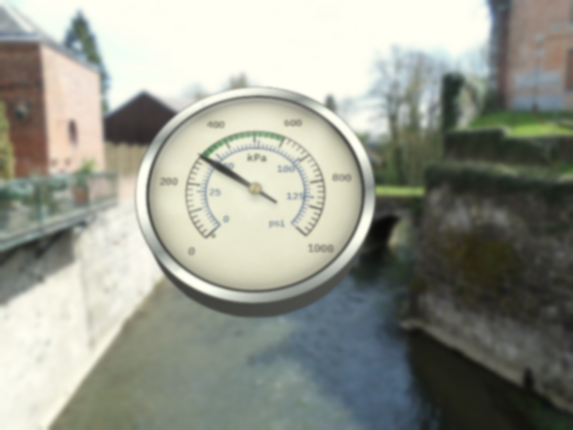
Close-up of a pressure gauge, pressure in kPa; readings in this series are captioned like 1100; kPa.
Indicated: 300; kPa
